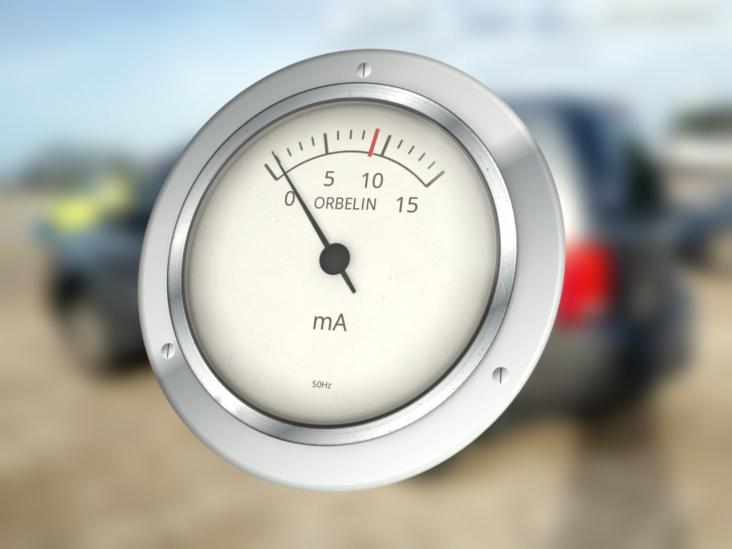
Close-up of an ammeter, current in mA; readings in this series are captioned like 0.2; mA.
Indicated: 1; mA
